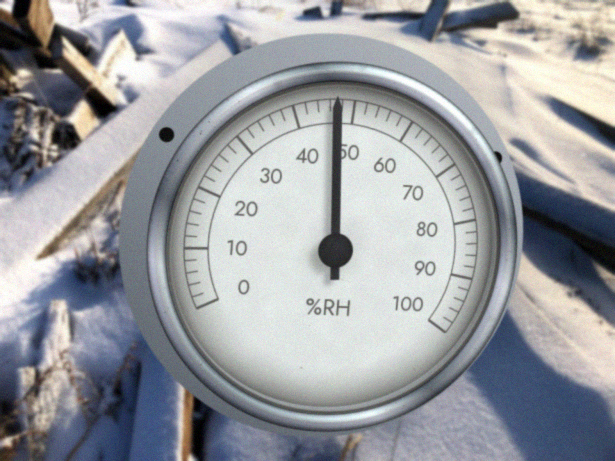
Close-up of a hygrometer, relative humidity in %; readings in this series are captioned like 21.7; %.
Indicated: 47; %
